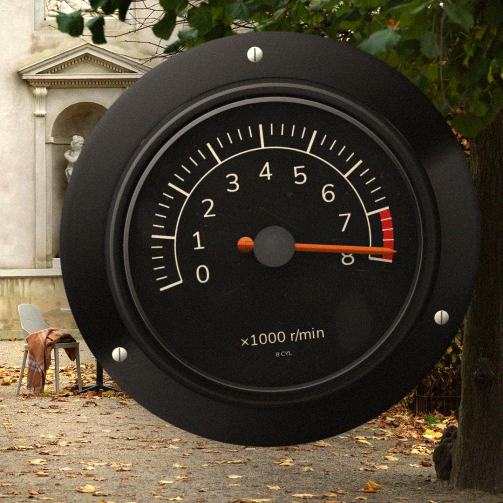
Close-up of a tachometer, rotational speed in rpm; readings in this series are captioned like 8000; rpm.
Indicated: 7800; rpm
